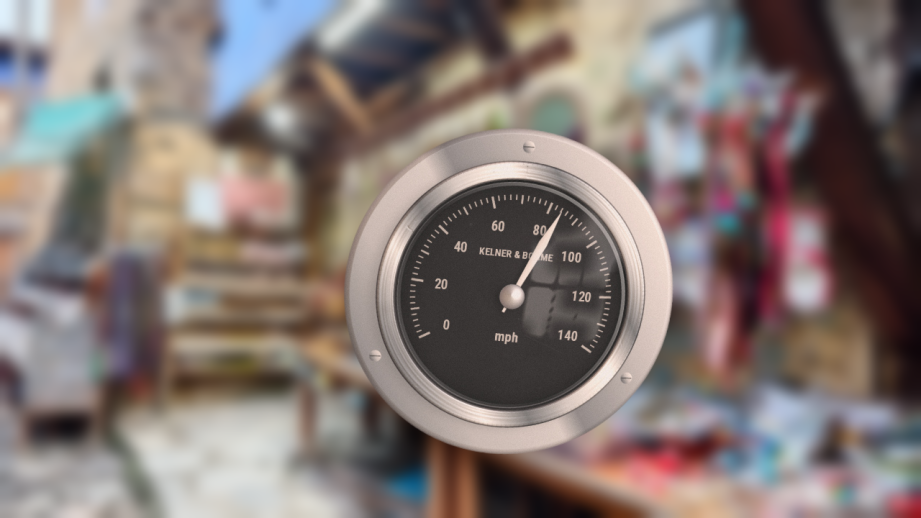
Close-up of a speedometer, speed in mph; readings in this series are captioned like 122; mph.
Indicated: 84; mph
